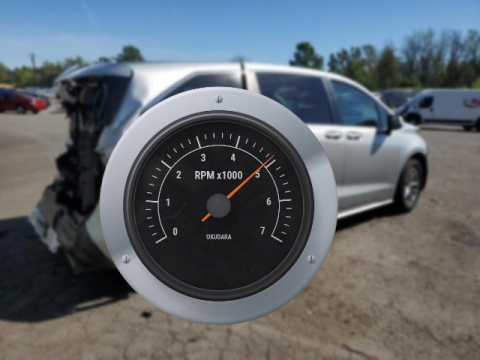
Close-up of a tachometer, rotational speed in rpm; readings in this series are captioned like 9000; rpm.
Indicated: 4900; rpm
